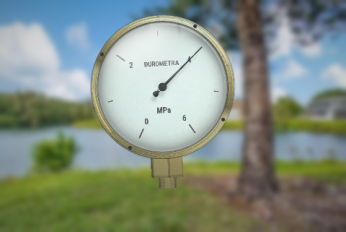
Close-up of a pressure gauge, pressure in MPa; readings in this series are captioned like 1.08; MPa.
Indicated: 4; MPa
